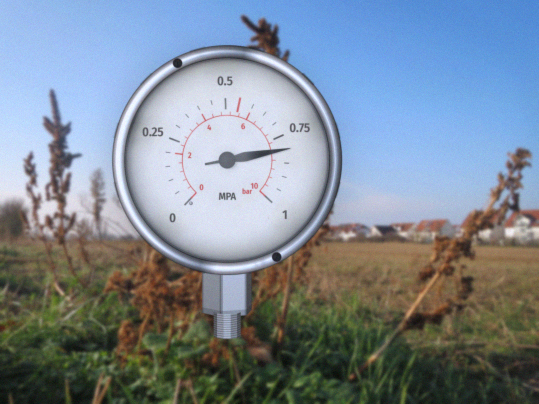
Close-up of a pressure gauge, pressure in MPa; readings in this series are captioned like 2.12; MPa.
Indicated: 0.8; MPa
